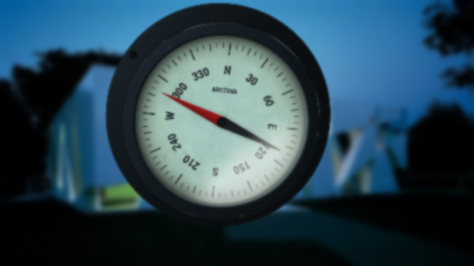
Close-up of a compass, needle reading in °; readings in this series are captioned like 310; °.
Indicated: 290; °
